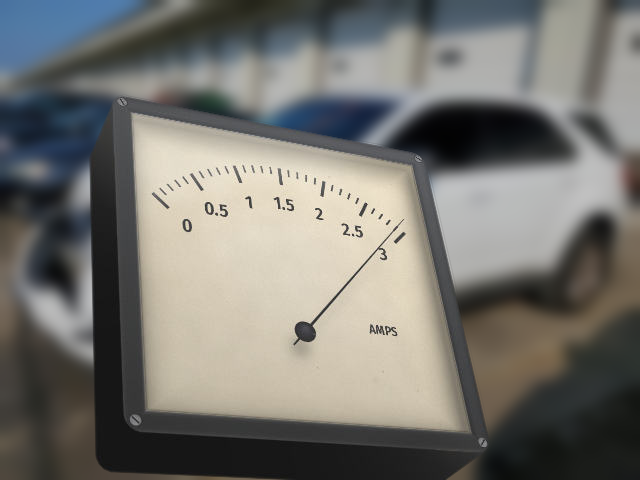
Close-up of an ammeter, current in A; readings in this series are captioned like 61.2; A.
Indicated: 2.9; A
